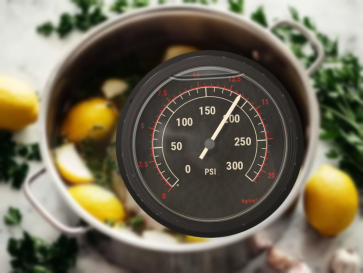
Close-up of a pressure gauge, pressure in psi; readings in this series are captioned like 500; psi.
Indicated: 190; psi
